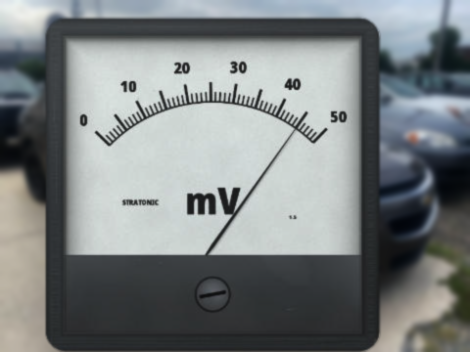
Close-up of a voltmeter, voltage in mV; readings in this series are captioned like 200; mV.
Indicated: 45; mV
